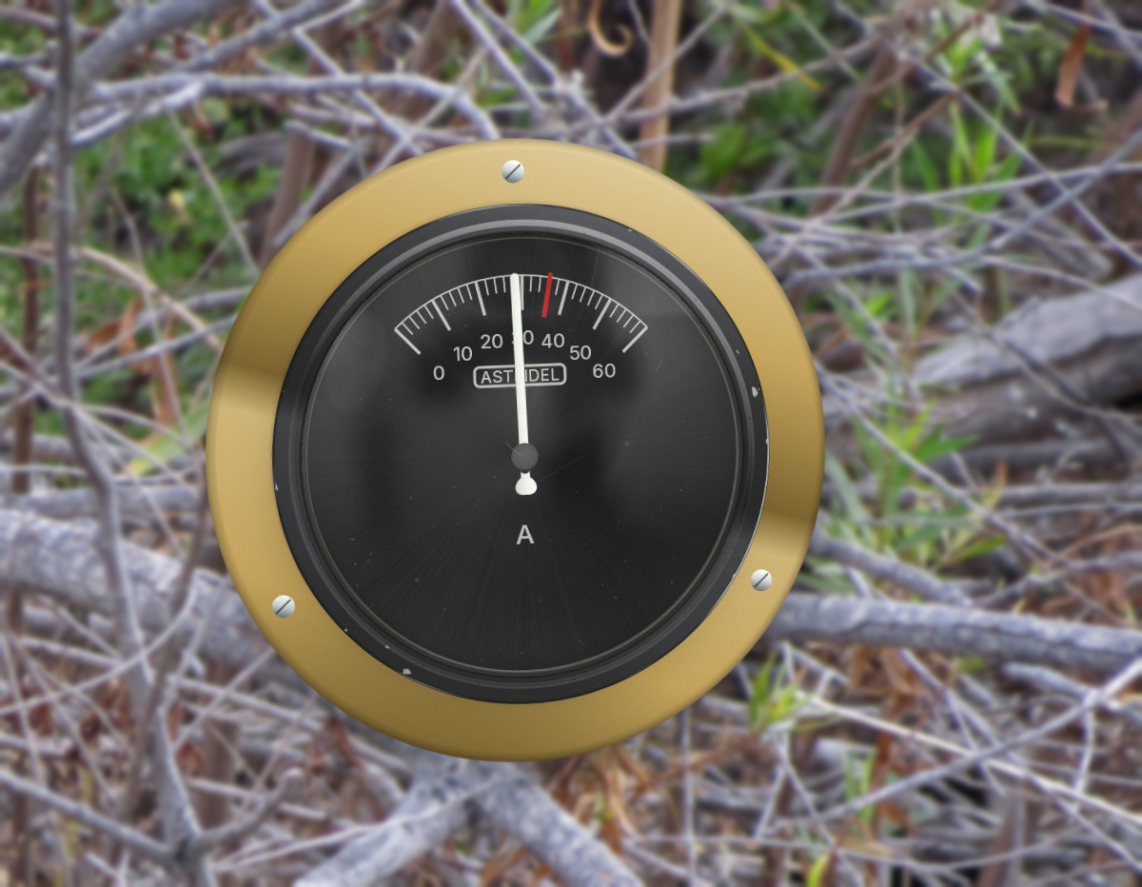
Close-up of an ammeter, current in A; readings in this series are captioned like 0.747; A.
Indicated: 28; A
